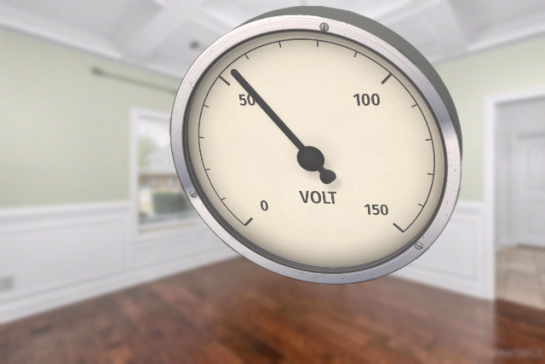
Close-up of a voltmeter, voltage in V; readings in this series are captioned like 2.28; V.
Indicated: 55; V
